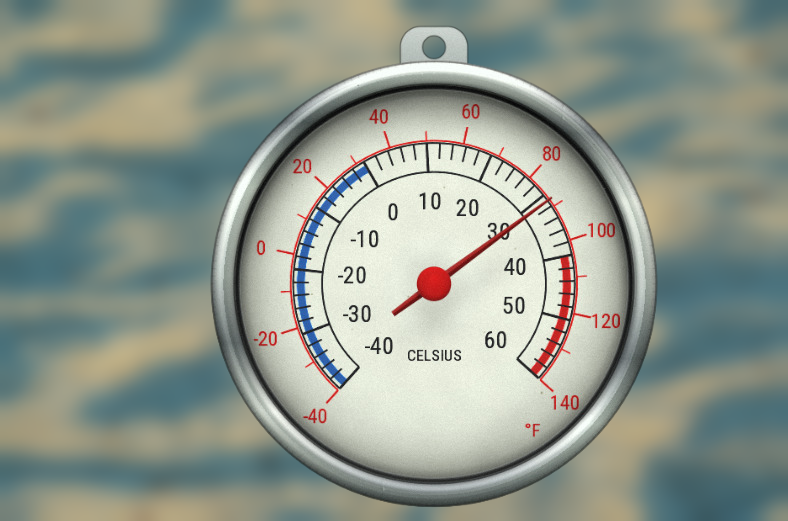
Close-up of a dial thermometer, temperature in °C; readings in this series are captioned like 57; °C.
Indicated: 31; °C
